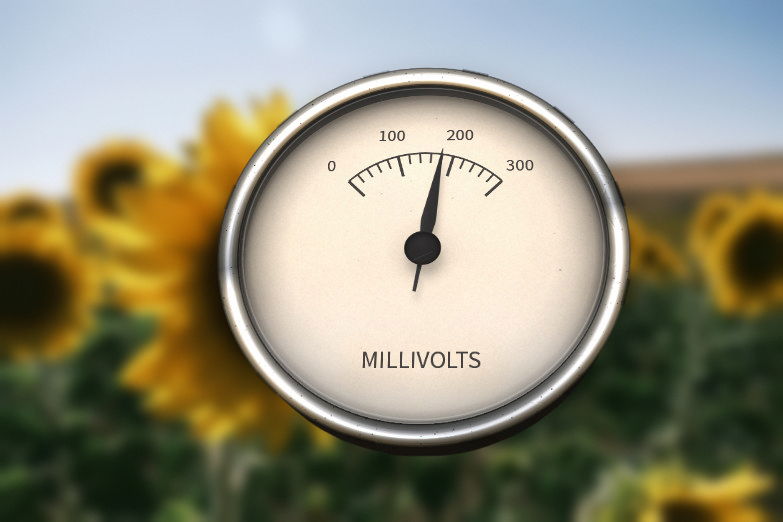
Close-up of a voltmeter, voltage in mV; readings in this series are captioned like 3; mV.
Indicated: 180; mV
